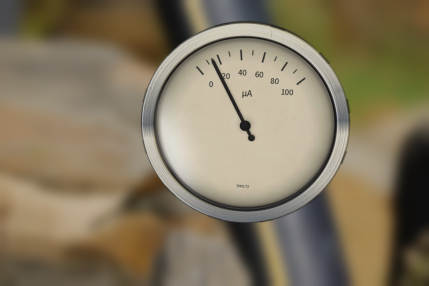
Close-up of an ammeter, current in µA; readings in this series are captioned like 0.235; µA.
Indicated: 15; µA
